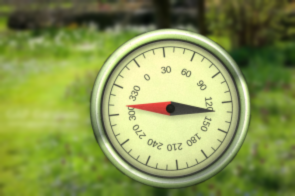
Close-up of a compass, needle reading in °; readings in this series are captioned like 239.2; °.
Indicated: 310; °
